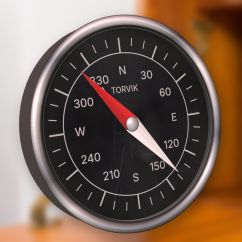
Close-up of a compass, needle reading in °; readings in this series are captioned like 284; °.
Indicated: 320; °
